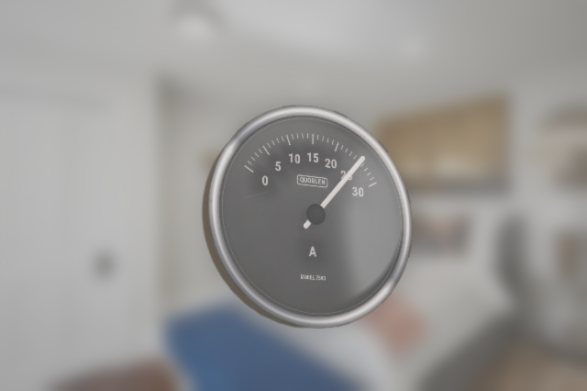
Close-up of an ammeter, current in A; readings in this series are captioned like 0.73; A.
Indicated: 25; A
